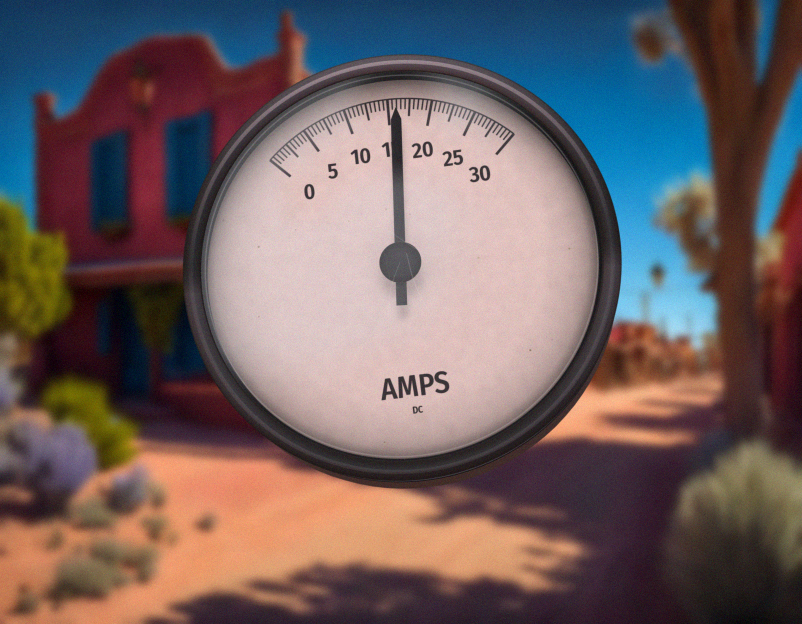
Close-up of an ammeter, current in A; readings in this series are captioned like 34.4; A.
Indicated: 16; A
